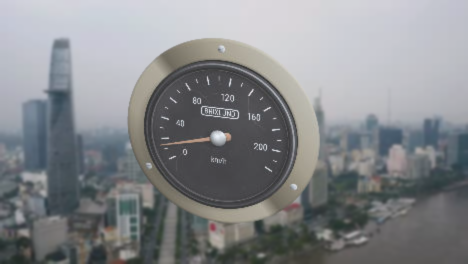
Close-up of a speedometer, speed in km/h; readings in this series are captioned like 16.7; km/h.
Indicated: 15; km/h
